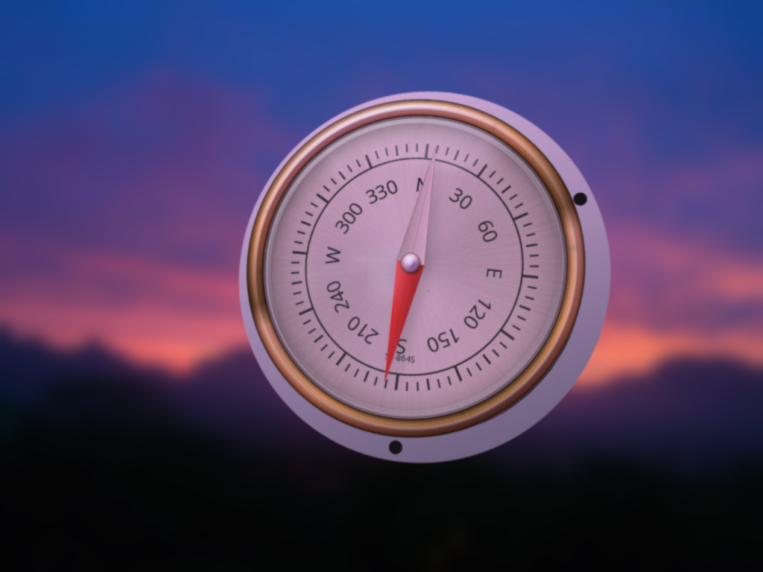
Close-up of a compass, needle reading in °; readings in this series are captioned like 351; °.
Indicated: 185; °
